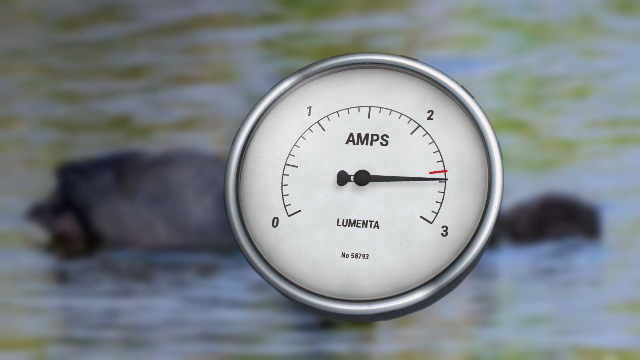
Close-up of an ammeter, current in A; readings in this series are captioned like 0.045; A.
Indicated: 2.6; A
